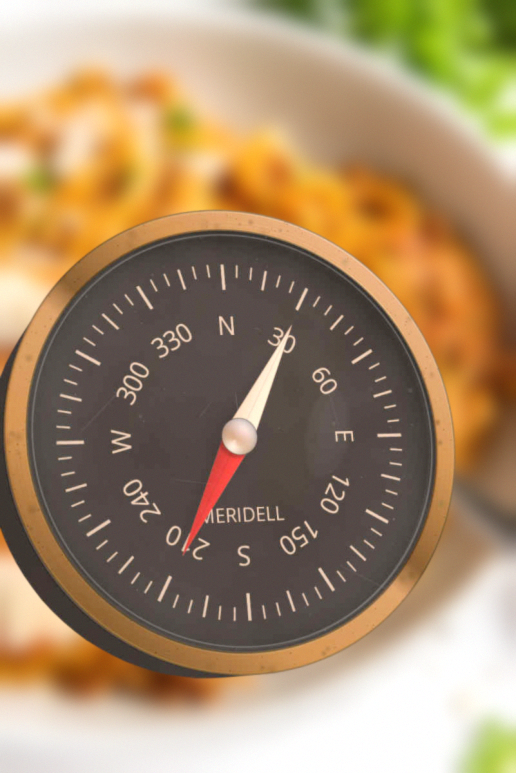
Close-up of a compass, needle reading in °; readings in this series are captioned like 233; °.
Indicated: 210; °
